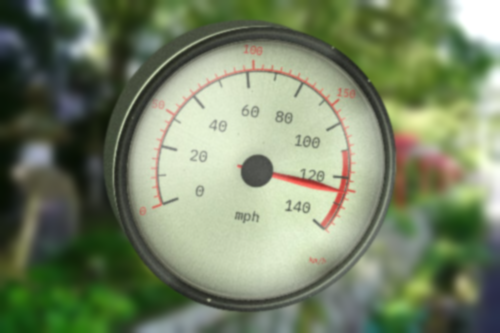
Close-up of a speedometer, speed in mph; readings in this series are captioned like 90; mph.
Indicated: 125; mph
